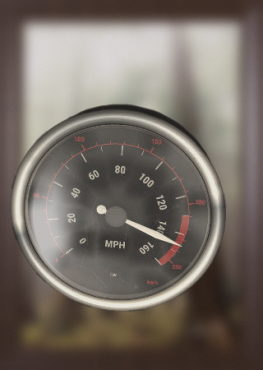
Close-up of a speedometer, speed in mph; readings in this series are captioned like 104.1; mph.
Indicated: 145; mph
